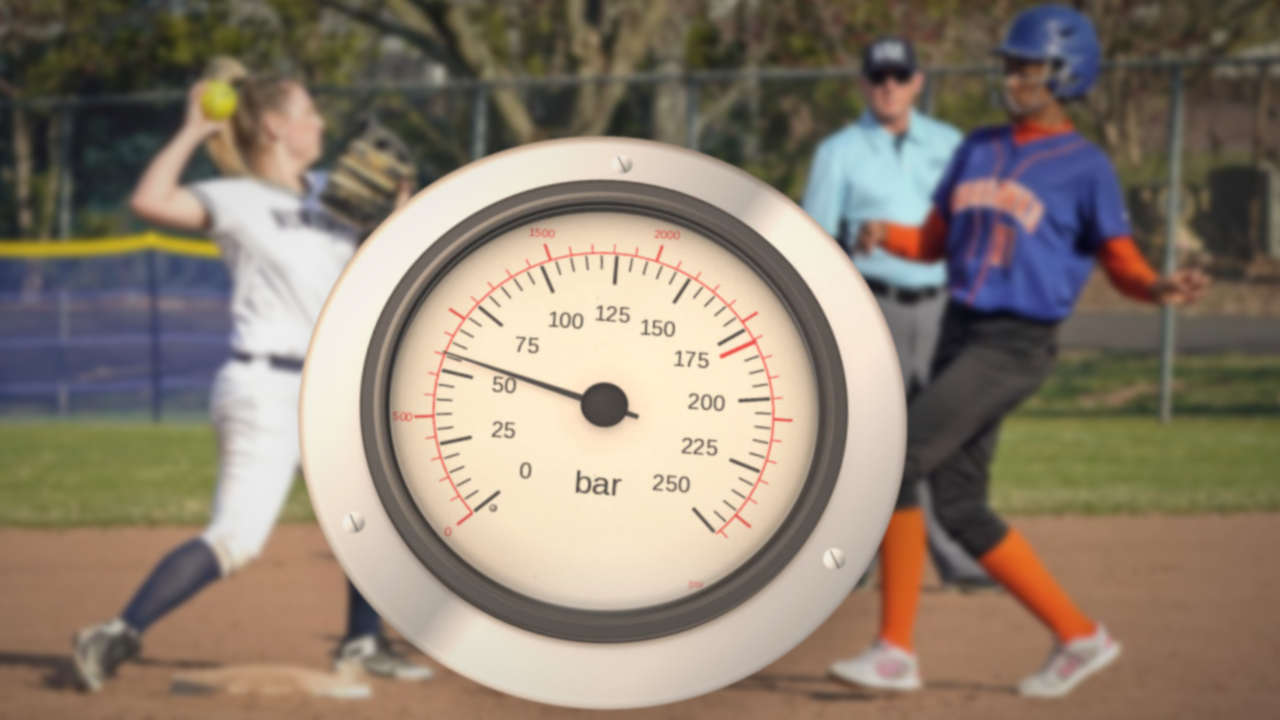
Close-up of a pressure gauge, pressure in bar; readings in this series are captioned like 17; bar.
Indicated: 55; bar
